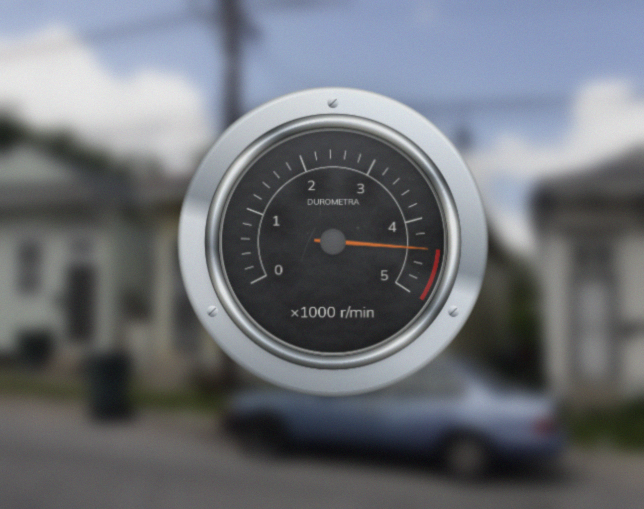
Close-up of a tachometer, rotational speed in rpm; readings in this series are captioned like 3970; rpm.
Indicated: 4400; rpm
